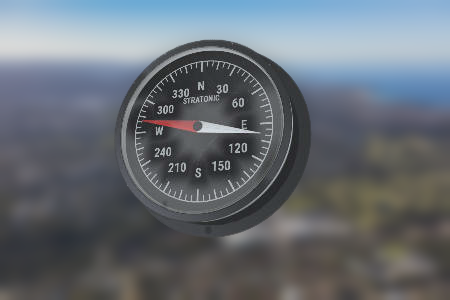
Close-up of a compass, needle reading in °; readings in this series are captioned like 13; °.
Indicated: 280; °
